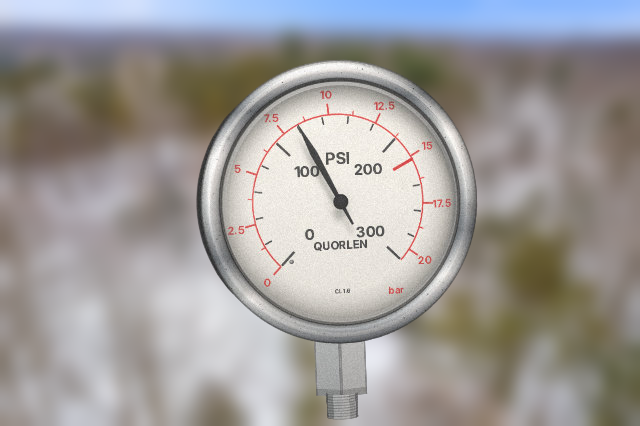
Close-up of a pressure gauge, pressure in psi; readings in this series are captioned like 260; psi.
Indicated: 120; psi
